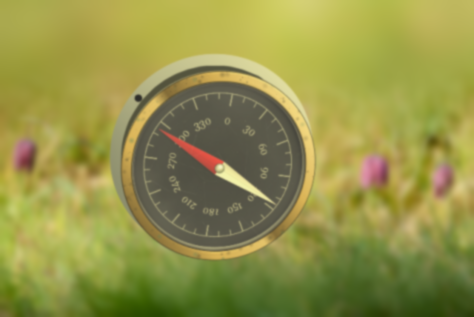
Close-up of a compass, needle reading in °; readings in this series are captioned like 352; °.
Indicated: 295; °
